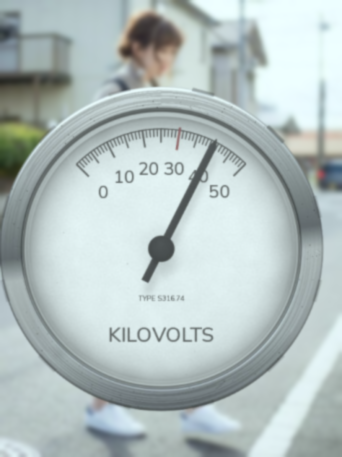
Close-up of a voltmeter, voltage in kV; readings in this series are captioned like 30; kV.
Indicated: 40; kV
